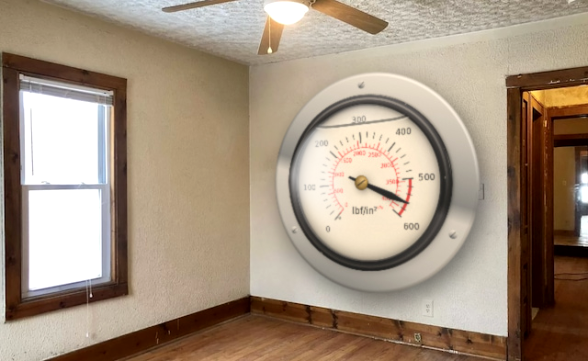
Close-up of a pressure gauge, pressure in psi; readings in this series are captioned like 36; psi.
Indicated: 560; psi
